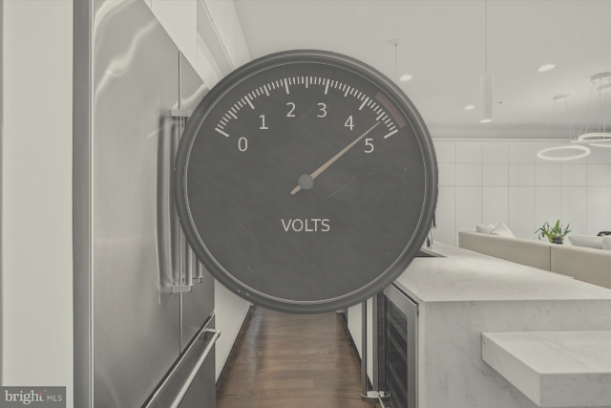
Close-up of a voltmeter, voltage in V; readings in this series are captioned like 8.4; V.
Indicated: 4.6; V
